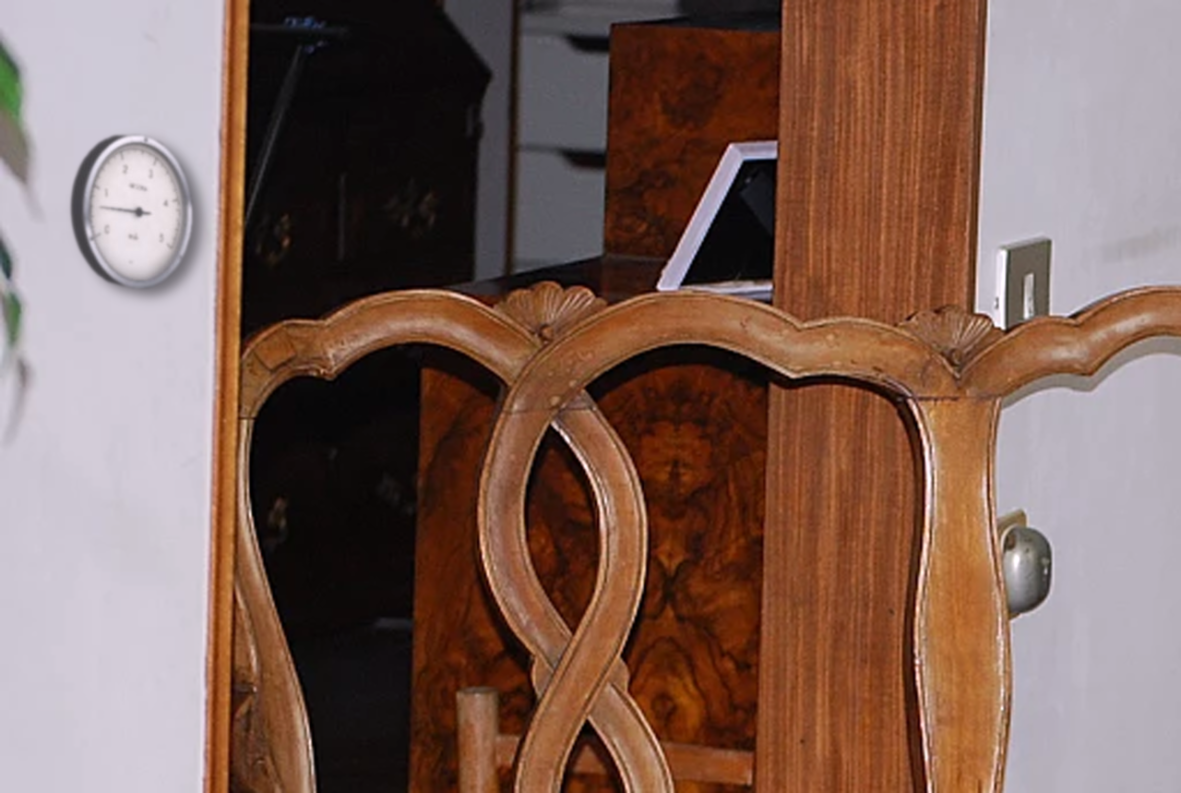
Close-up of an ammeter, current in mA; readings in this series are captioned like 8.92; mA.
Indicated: 0.6; mA
